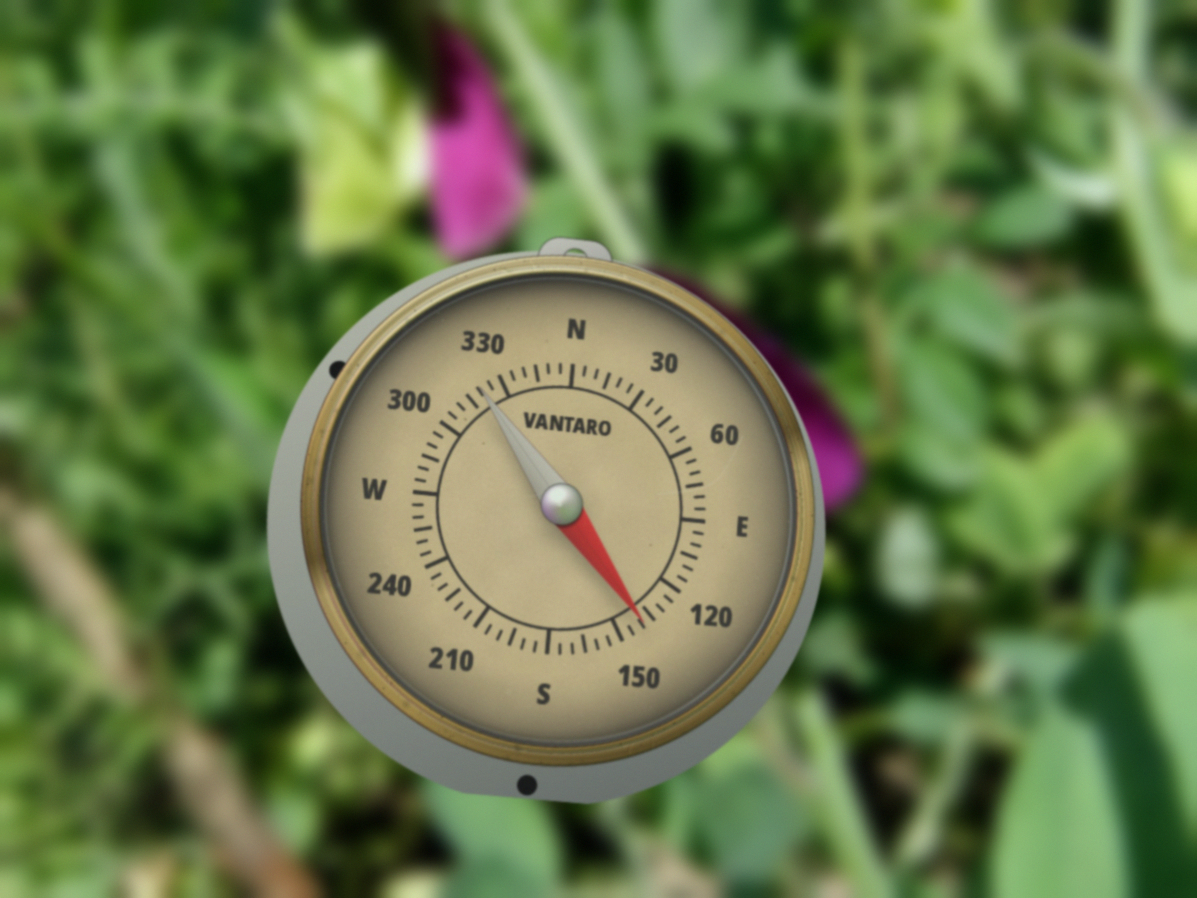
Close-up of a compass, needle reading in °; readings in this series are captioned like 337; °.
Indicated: 140; °
